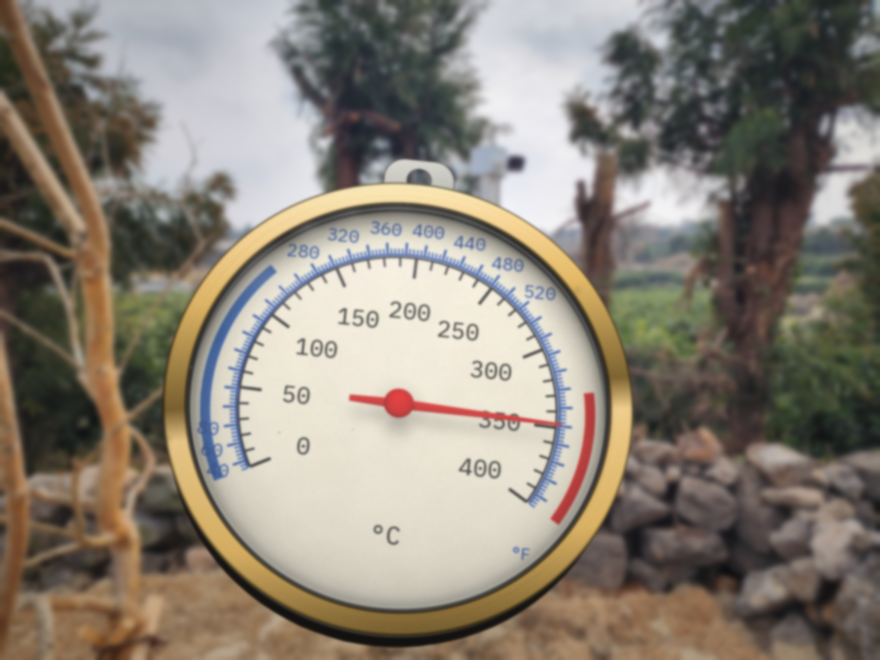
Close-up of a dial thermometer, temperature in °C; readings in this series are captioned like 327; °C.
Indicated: 350; °C
